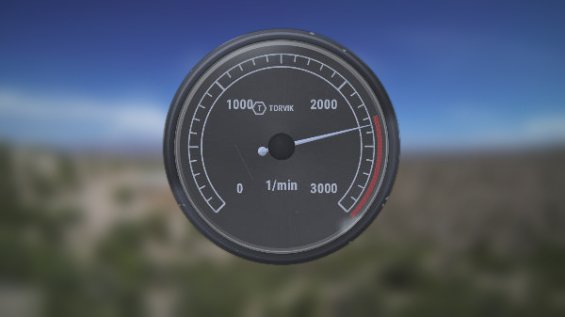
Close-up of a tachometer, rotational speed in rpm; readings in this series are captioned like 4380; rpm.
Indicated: 2350; rpm
